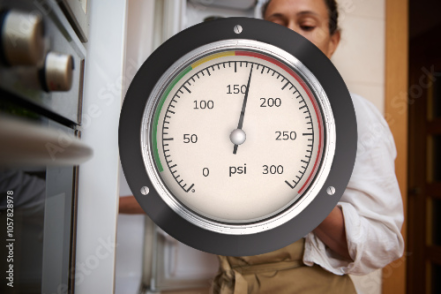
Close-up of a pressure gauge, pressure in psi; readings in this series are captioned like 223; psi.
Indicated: 165; psi
